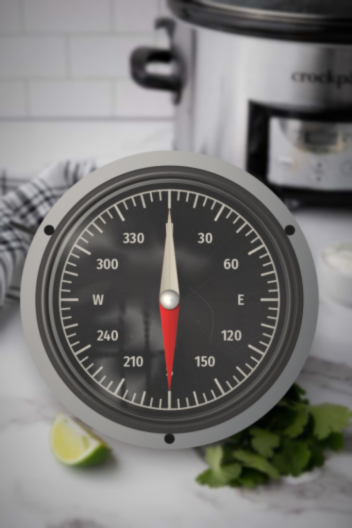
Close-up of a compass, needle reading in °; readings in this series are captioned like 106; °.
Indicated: 180; °
